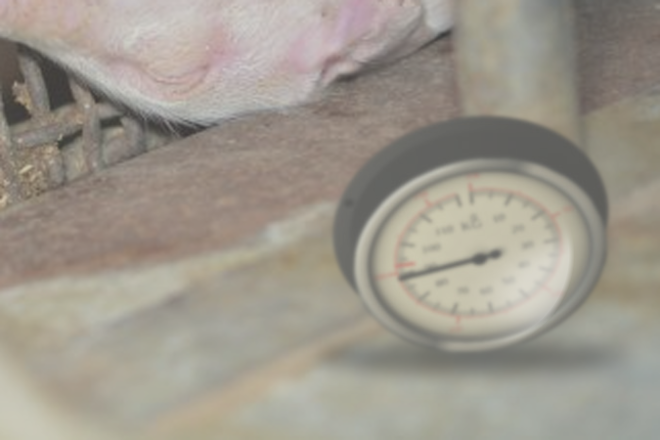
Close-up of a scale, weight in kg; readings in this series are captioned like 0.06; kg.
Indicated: 90; kg
